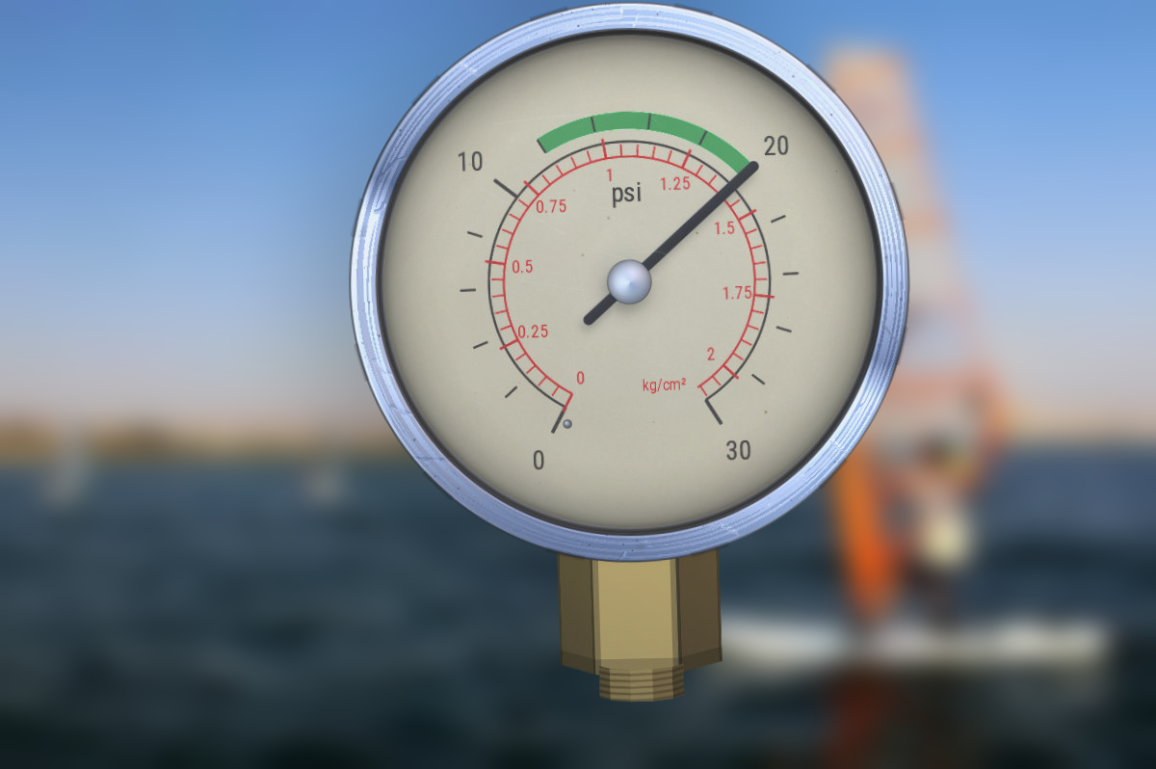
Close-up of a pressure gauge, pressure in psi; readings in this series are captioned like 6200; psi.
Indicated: 20; psi
